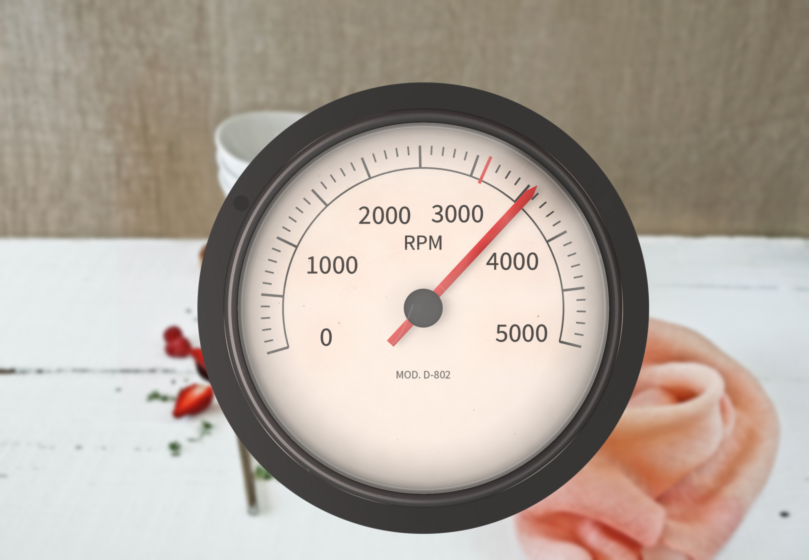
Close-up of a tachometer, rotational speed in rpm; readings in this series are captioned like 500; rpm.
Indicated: 3550; rpm
